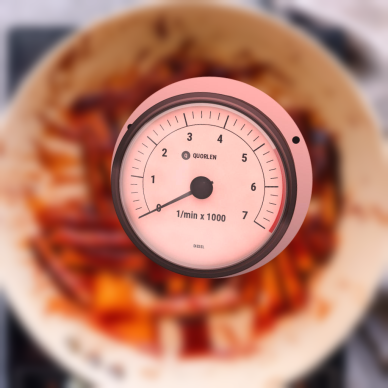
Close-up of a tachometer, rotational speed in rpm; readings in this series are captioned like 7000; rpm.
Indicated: 0; rpm
